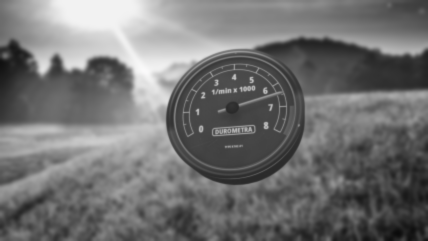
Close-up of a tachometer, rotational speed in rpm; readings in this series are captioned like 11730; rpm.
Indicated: 6500; rpm
